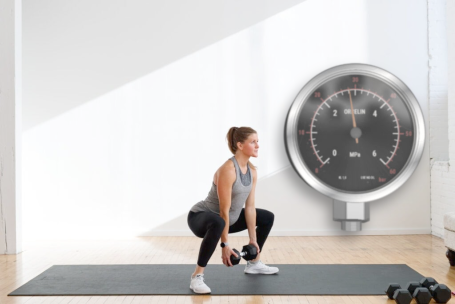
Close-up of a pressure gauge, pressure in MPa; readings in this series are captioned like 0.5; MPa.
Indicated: 2.8; MPa
